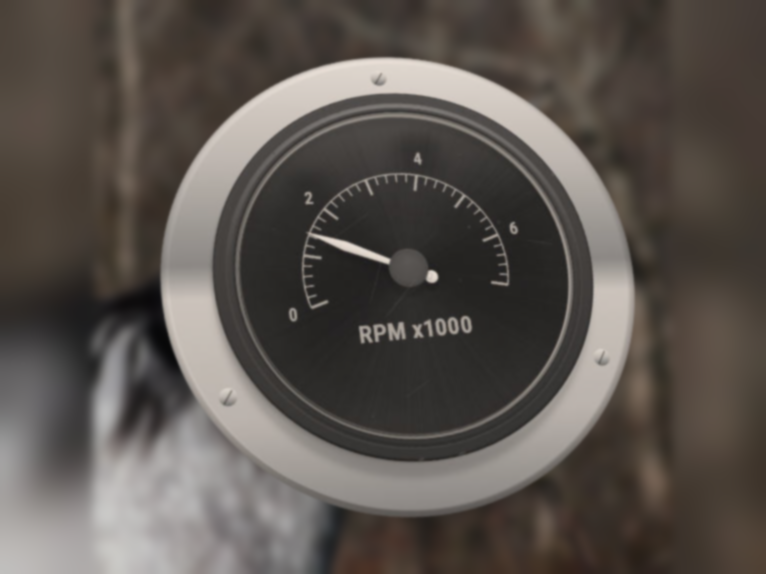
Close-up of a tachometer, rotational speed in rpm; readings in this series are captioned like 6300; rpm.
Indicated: 1400; rpm
